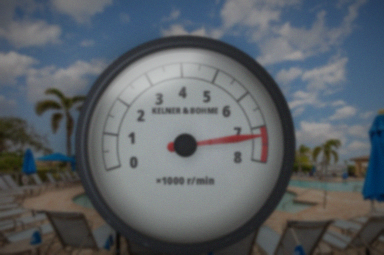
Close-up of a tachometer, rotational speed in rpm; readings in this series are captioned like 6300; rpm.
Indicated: 7250; rpm
